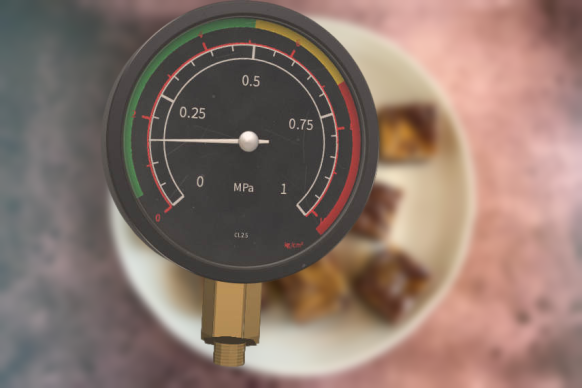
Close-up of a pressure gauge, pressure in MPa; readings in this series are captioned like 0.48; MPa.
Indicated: 0.15; MPa
